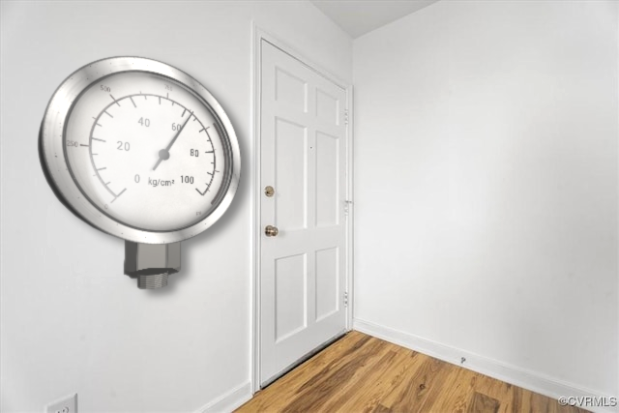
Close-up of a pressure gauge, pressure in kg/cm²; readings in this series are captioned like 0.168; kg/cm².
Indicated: 62.5; kg/cm²
